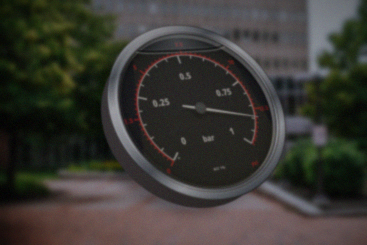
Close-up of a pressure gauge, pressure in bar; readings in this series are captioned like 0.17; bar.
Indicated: 0.9; bar
